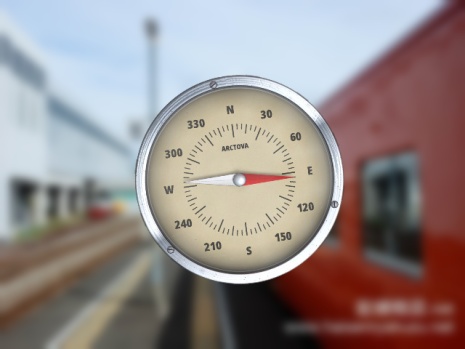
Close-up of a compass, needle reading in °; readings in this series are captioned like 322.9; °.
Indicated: 95; °
